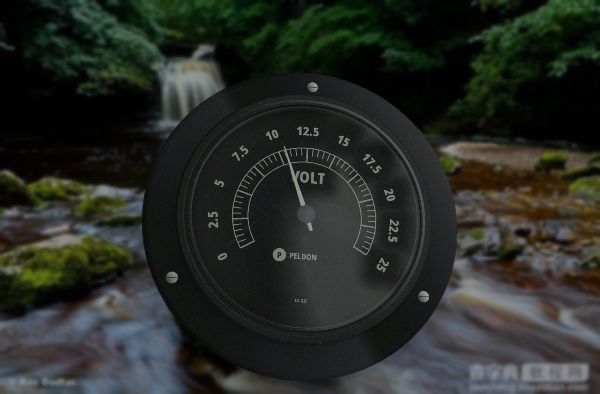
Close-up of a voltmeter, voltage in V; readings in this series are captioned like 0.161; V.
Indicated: 10.5; V
